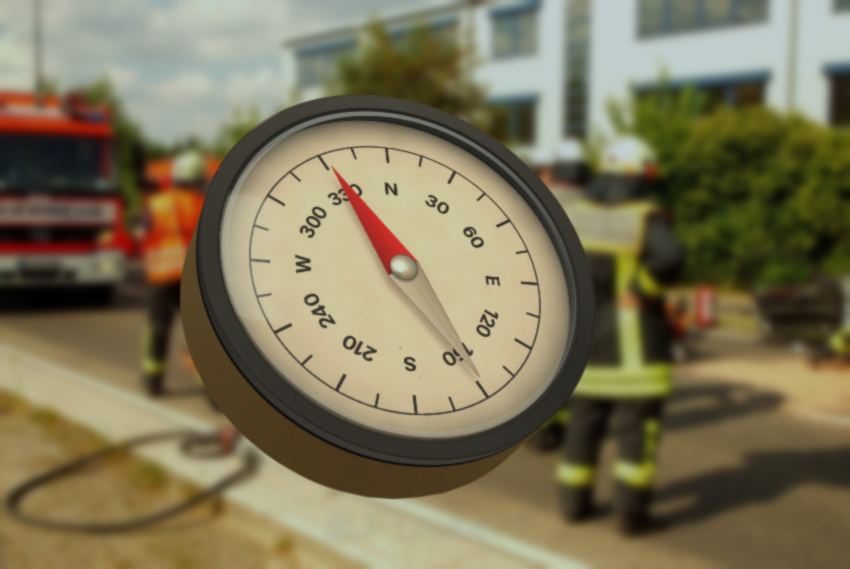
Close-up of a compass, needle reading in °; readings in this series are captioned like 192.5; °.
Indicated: 330; °
